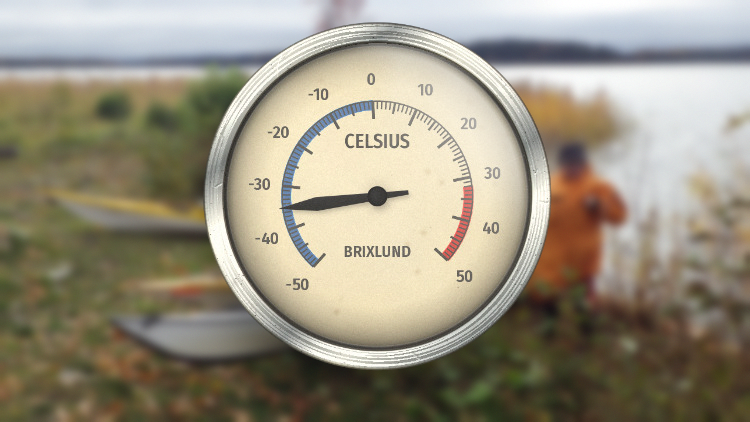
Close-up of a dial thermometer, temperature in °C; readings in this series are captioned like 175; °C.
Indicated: -35; °C
